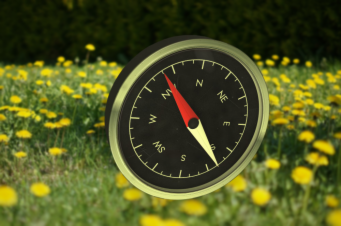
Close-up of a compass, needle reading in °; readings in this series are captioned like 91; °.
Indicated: 320; °
